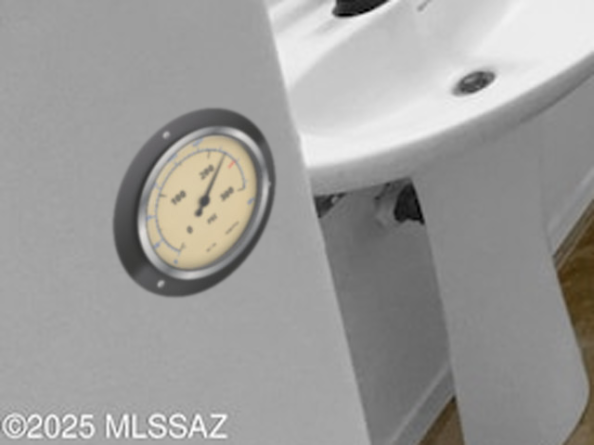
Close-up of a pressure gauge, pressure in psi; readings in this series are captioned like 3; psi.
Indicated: 225; psi
